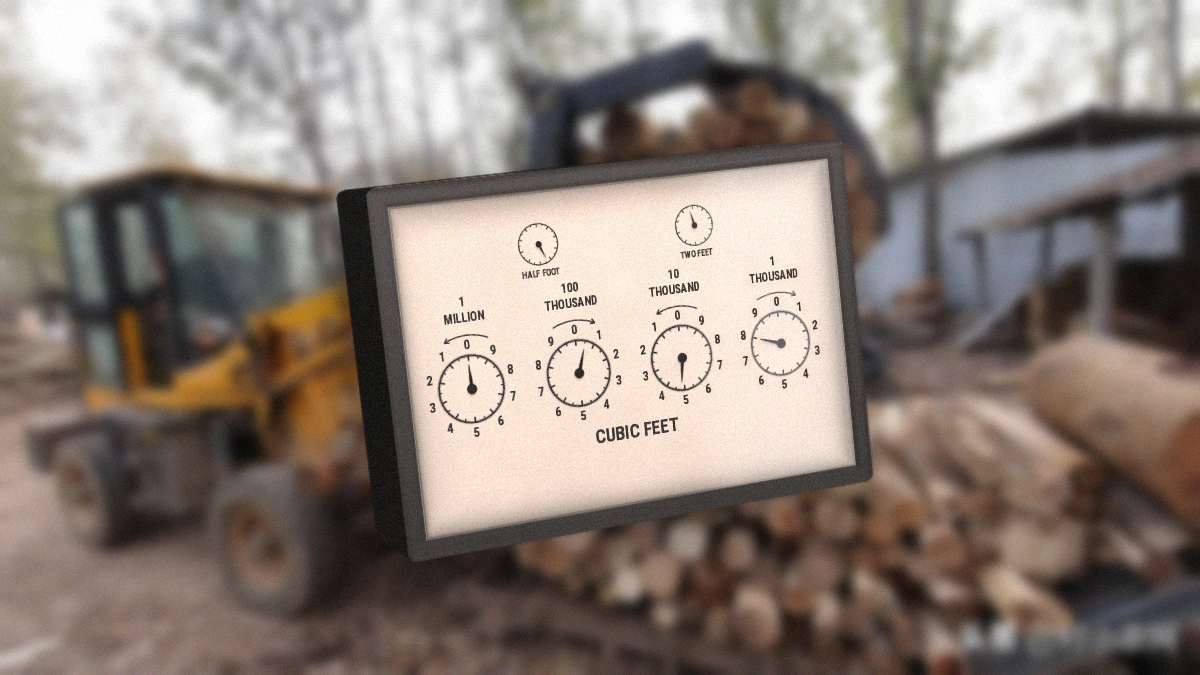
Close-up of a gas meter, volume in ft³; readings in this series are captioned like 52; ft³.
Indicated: 4800; ft³
